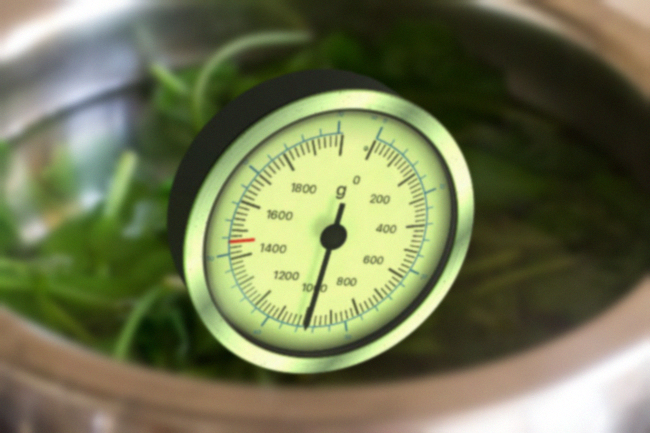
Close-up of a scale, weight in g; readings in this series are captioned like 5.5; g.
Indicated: 1000; g
